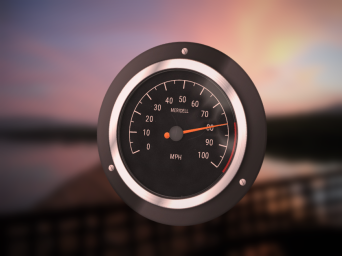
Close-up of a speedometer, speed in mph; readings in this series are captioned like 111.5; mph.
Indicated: 80; mph
